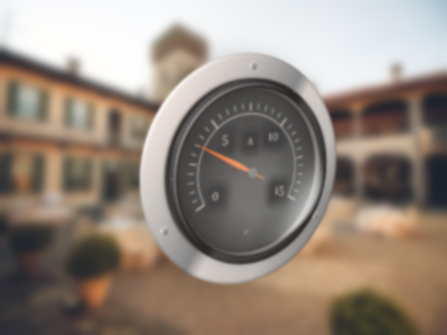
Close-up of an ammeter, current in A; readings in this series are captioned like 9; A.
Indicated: 3.5; A
